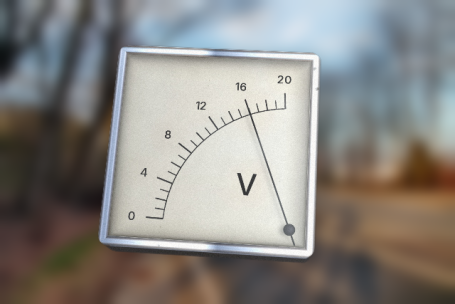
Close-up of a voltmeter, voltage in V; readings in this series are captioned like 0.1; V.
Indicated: 16; V
